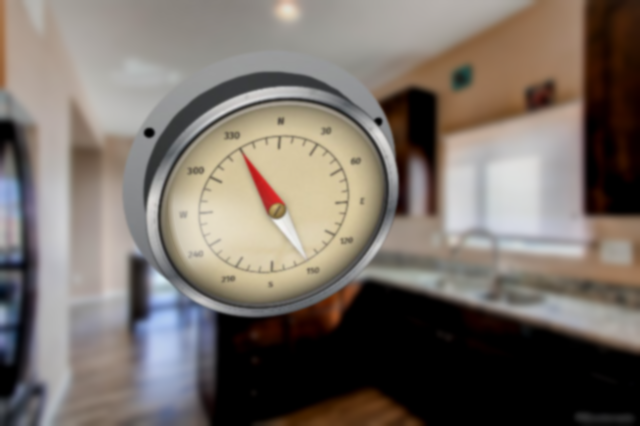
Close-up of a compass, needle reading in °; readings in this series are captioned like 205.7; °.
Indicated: 330; °
